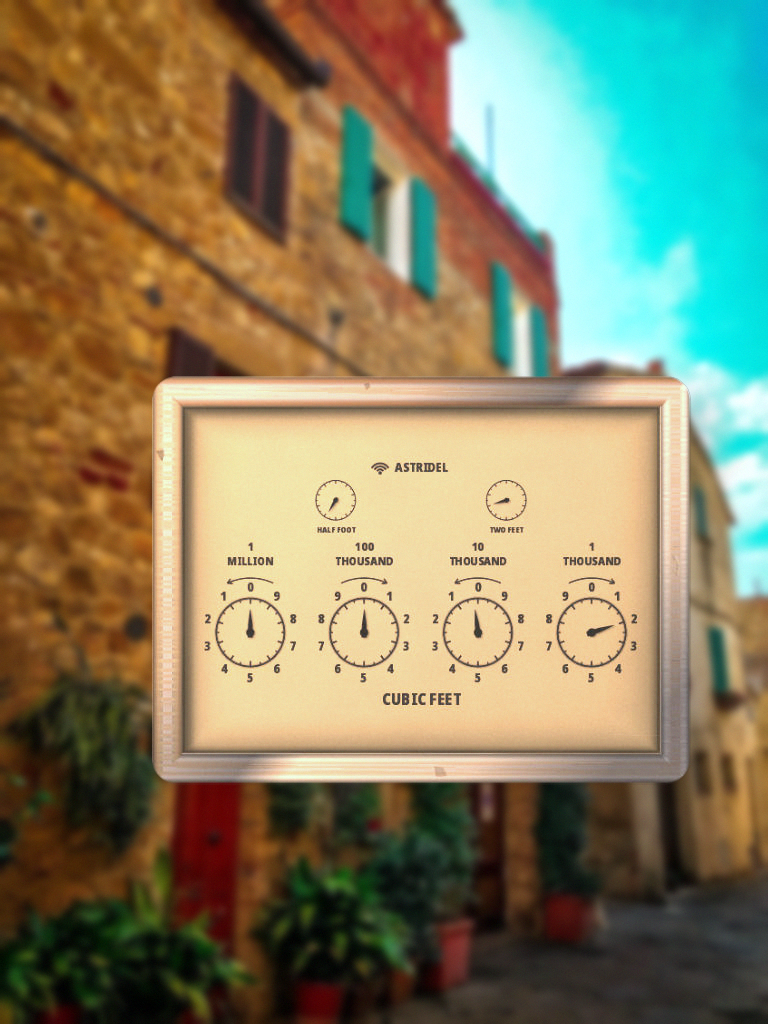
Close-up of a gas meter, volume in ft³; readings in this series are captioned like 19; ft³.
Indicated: 200; ft³
